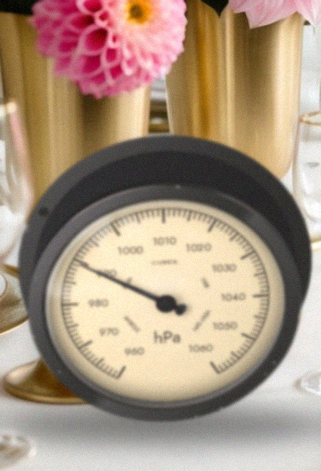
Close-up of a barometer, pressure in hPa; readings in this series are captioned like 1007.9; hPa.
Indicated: 990; hPa
